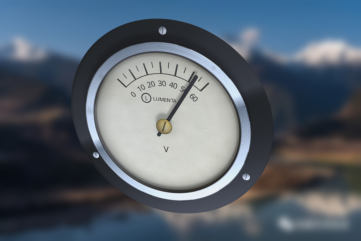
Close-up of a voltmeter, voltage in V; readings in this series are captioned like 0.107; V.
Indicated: 52.5; V
